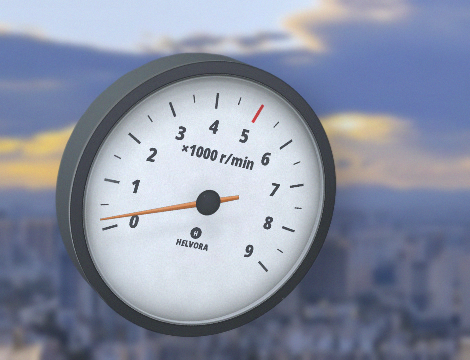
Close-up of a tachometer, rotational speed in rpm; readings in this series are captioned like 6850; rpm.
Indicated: 250; rpm
